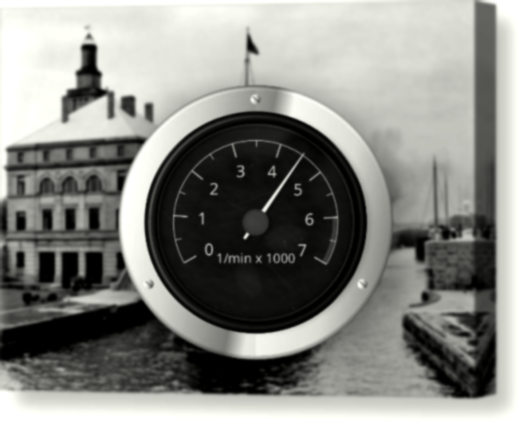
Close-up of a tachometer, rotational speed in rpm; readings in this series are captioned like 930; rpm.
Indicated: 4500; rpm
